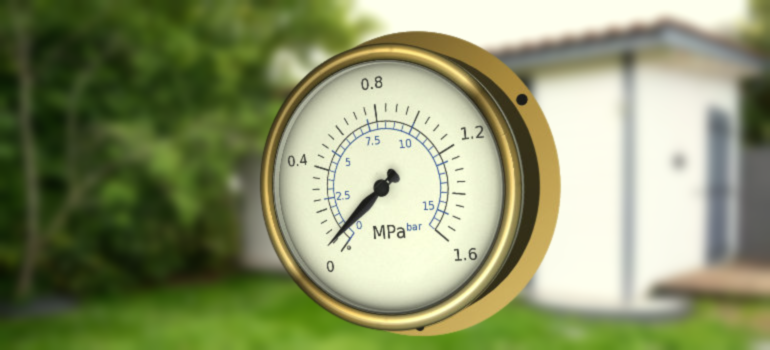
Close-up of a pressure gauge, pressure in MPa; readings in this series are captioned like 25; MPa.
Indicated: 0.05; MPa
